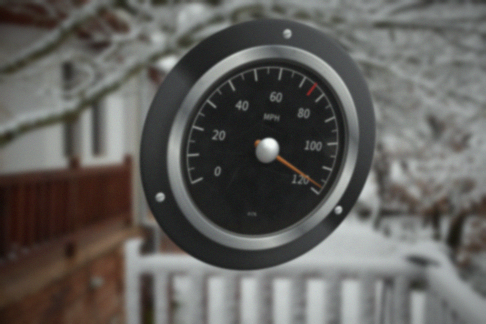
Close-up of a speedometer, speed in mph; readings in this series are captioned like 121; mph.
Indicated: 117.5; mph
